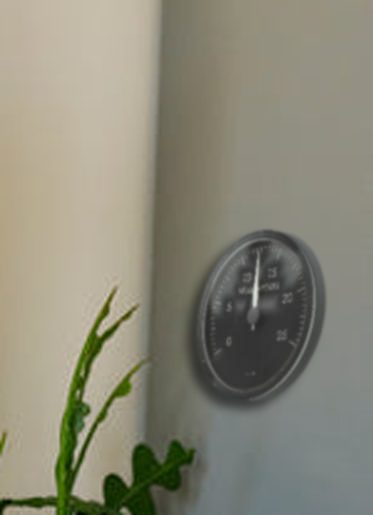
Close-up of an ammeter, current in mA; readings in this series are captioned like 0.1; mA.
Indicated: 12.5; mA
